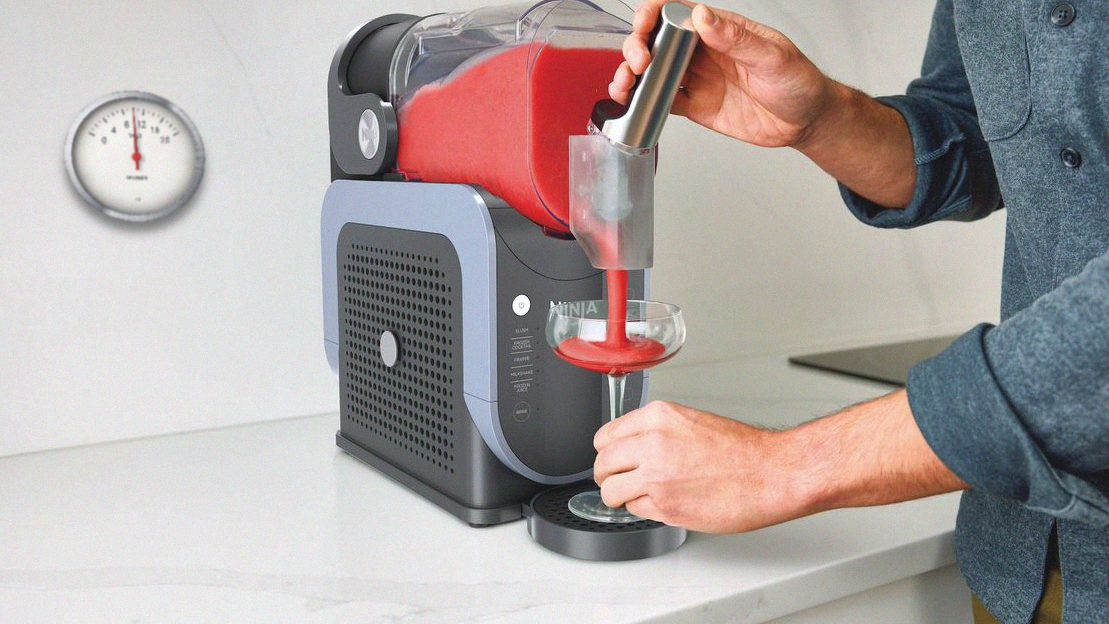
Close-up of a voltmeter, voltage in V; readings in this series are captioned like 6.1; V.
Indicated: 10; V
